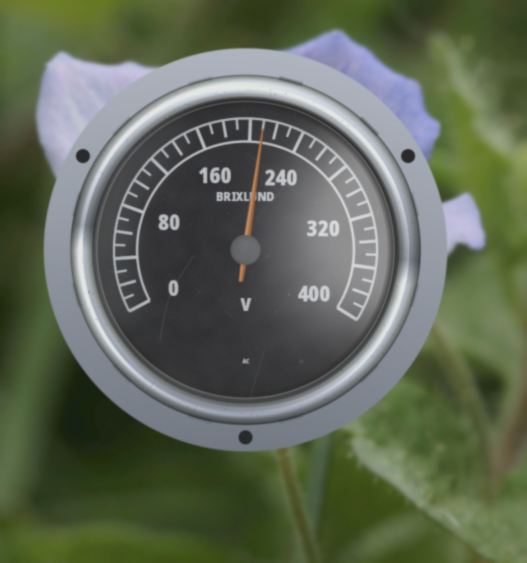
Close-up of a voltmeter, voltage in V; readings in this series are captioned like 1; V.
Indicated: 210; V
